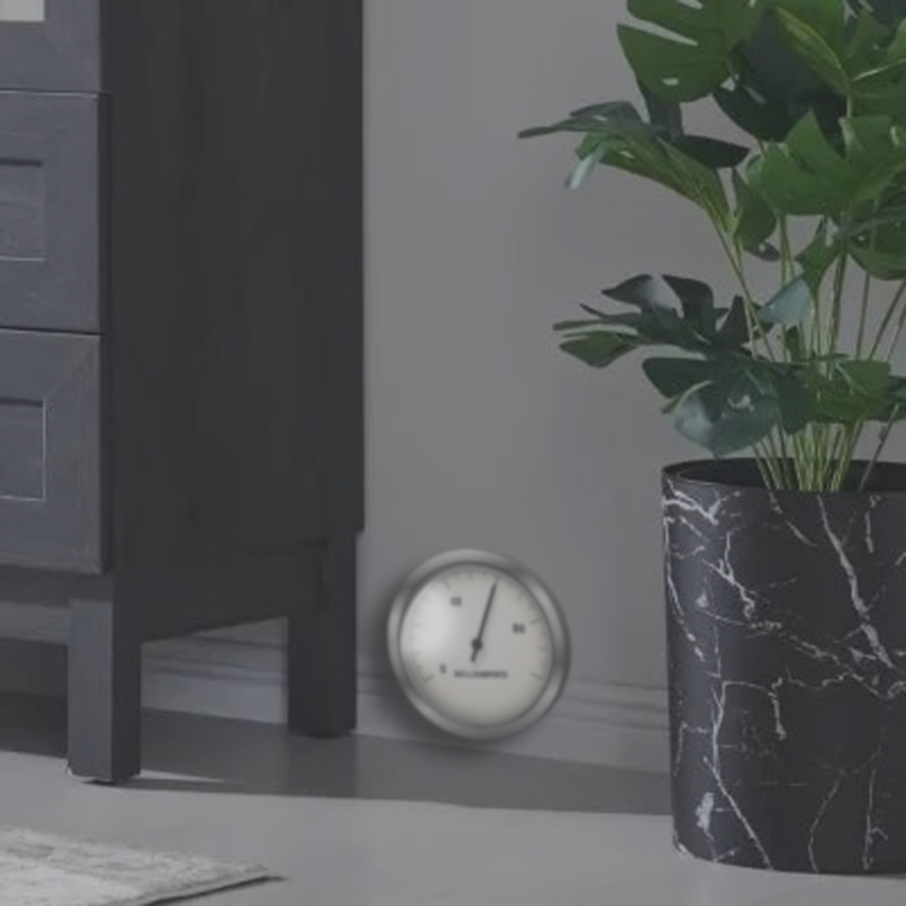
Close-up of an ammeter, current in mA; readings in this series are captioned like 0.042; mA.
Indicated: 60; mA
